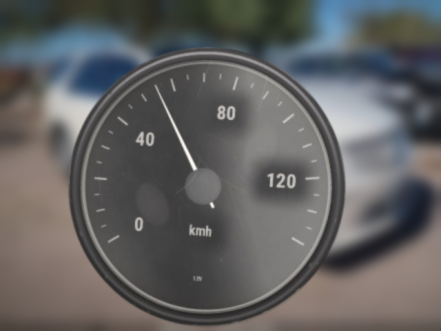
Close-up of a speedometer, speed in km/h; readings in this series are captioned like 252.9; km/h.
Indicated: 55; km/h
